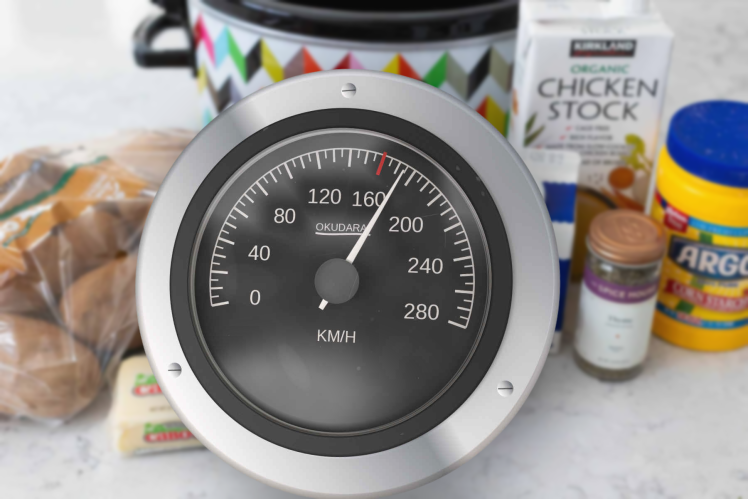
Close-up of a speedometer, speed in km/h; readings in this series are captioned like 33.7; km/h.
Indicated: 175; km/h
